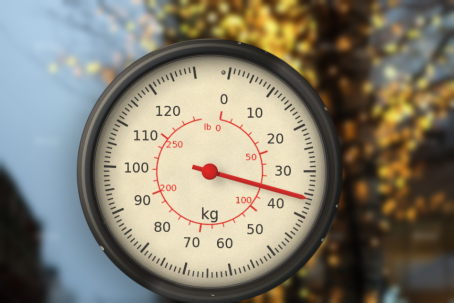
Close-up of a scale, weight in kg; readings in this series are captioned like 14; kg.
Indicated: 36; kg
